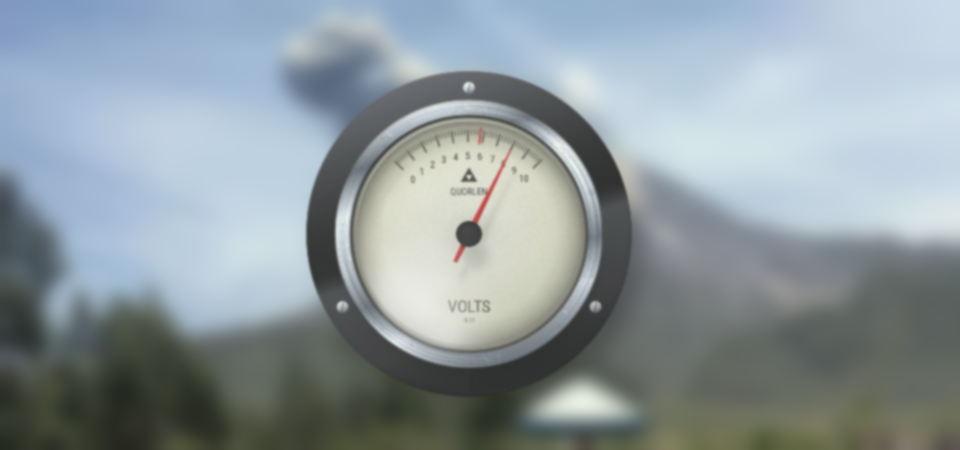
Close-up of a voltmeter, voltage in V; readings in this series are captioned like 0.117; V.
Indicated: 8; V
